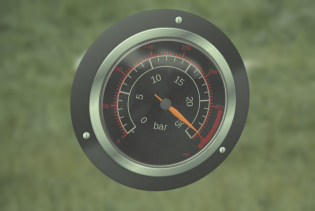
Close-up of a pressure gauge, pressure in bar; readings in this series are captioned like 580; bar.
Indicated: 24; bar
